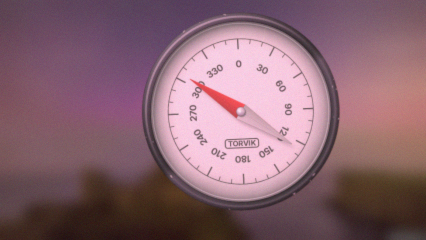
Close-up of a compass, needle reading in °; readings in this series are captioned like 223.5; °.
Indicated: 305; °
